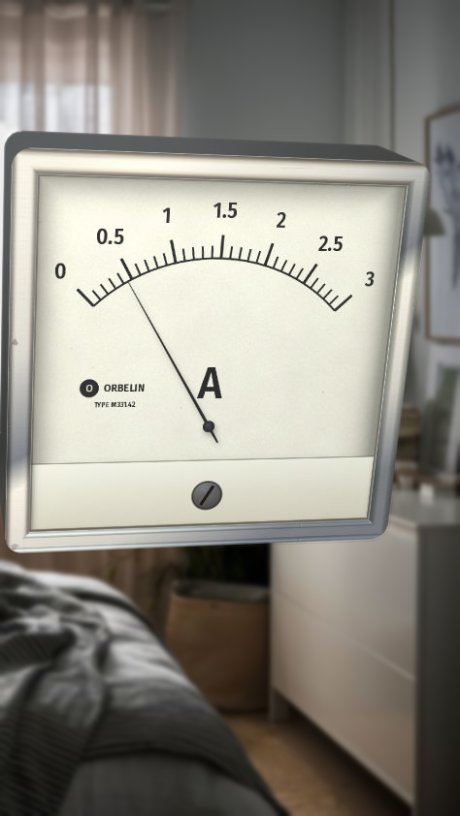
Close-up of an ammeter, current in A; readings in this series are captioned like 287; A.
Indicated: 0.45; A
